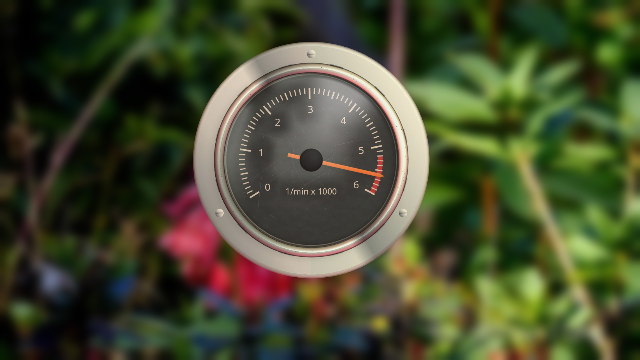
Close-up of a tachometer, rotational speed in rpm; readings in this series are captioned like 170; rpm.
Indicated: 5600; rpm
